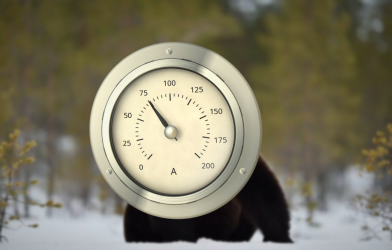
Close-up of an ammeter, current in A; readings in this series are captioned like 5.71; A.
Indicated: 75; A
